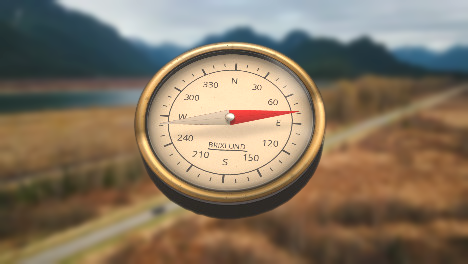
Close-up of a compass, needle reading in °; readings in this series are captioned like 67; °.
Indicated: 80; °
